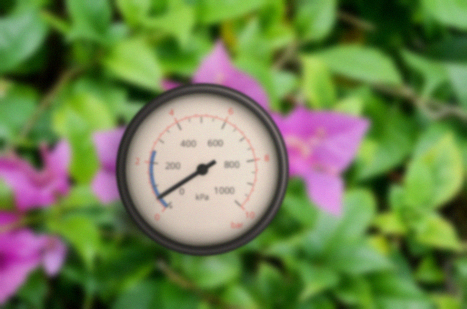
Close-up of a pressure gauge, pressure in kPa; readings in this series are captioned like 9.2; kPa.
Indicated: 50; kPa
